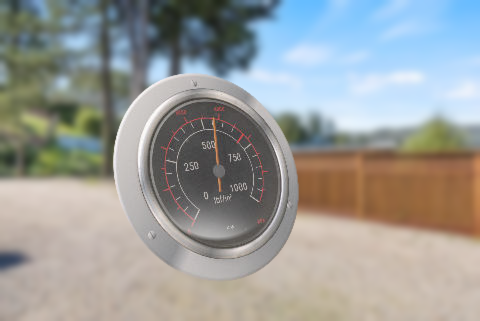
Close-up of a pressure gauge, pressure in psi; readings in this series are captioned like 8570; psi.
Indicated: 550; psi
